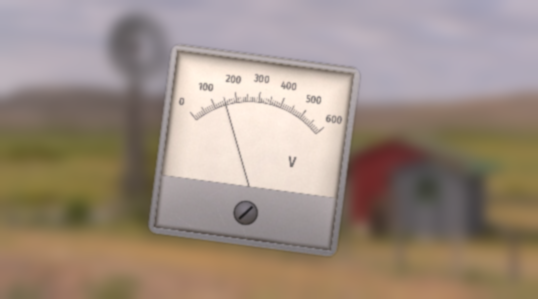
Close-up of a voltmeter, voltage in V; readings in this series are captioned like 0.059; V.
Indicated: 150; V
